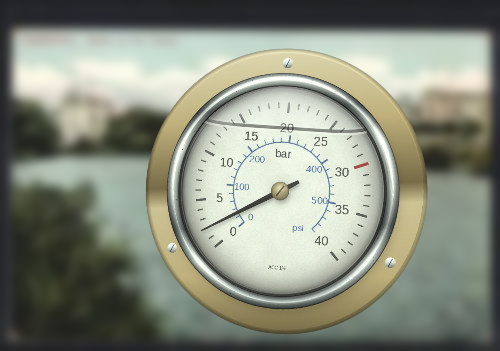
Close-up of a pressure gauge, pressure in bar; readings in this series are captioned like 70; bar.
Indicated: 2; bar
